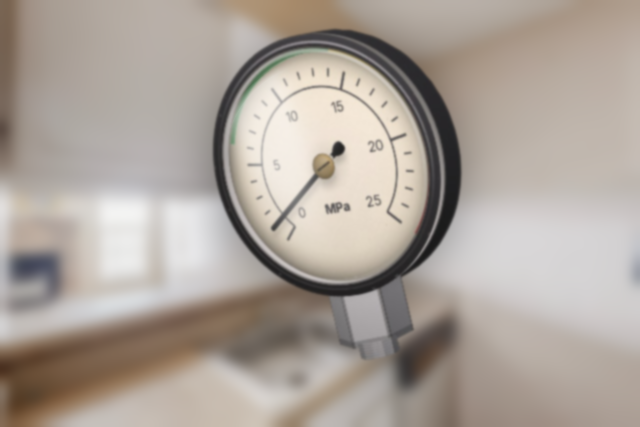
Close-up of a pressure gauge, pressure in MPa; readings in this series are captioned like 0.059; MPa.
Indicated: 1; MPa
